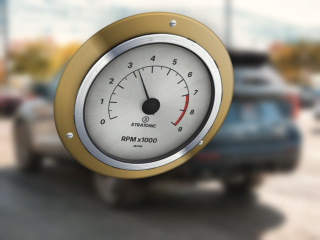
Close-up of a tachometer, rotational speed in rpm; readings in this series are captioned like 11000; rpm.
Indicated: 3250; rpm
